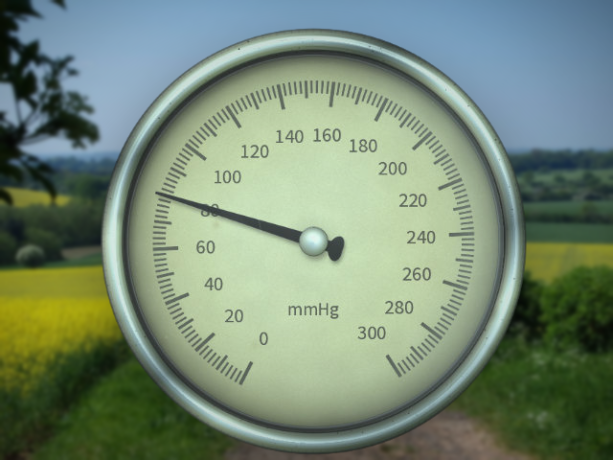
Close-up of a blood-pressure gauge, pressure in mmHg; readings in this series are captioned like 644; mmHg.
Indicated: 80; mmHg
